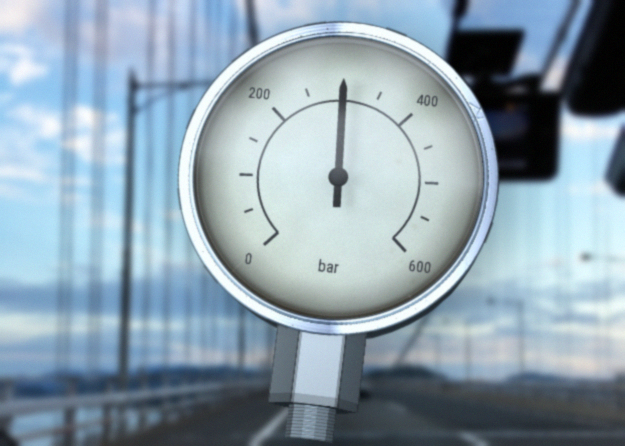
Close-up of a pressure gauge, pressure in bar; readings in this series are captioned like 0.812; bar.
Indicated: 300; bar
